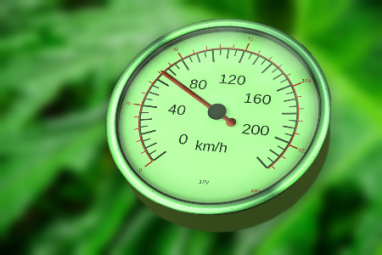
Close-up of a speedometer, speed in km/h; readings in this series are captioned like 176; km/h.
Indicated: 65; km/h
